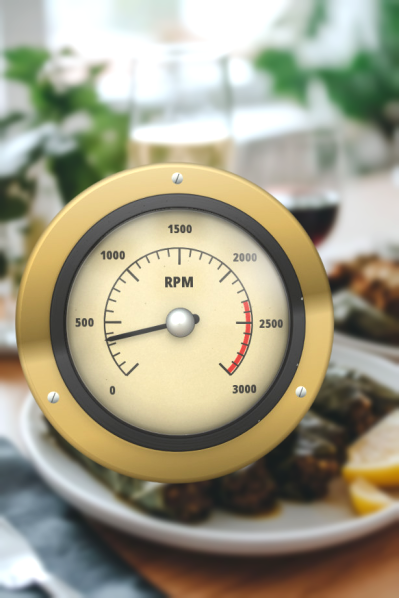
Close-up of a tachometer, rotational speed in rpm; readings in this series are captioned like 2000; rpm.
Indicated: 350; rpm
